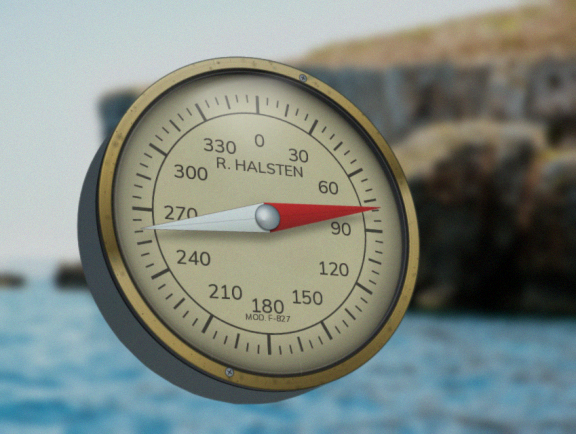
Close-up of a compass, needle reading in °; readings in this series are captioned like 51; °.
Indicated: 80; °
